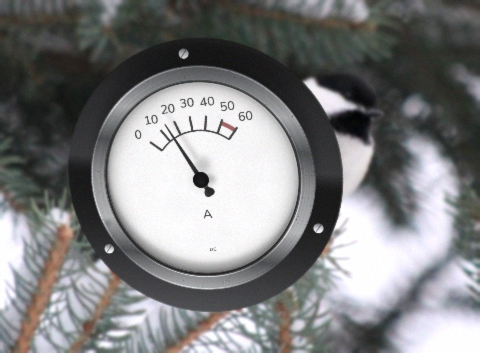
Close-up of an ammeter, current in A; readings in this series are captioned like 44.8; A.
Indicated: 15; A
